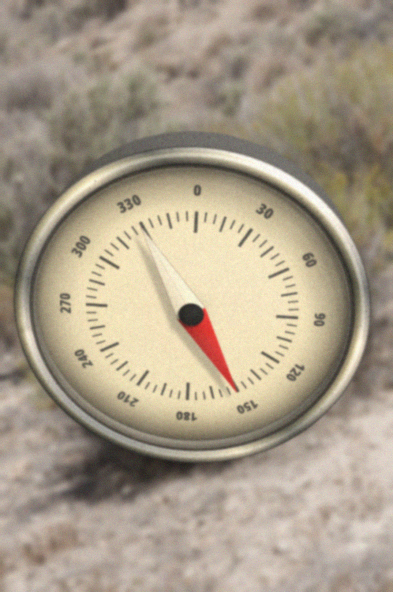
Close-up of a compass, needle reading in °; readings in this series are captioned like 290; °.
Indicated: 150; °
